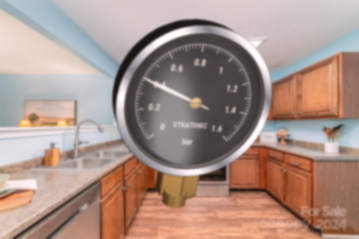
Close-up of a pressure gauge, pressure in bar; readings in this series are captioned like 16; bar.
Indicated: 0.4; bar
